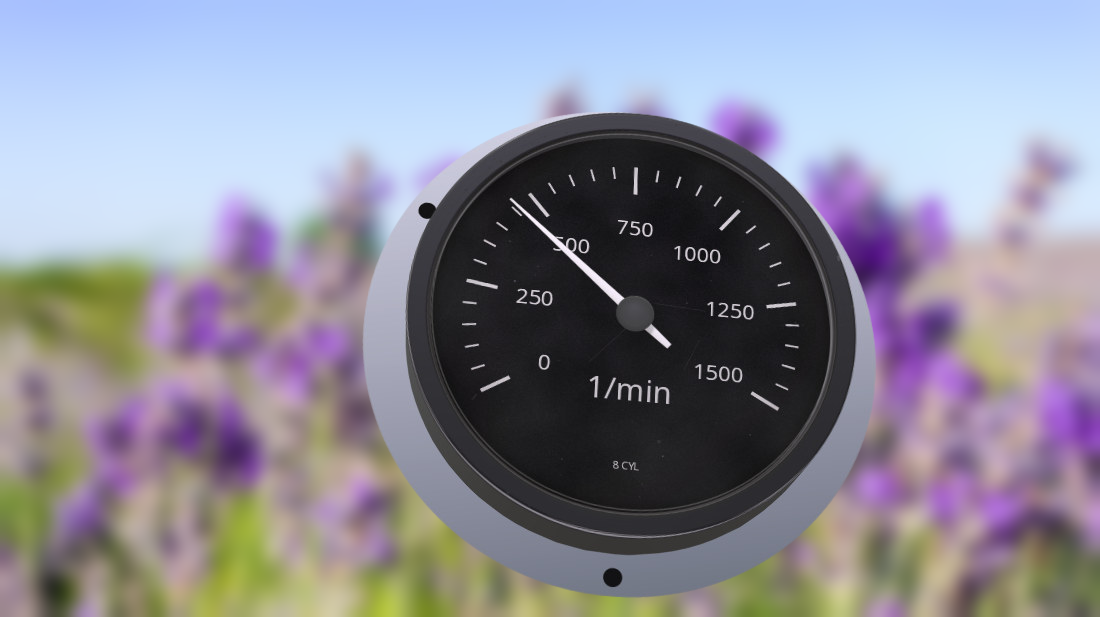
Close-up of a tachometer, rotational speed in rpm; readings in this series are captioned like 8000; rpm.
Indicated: 450; rpm
